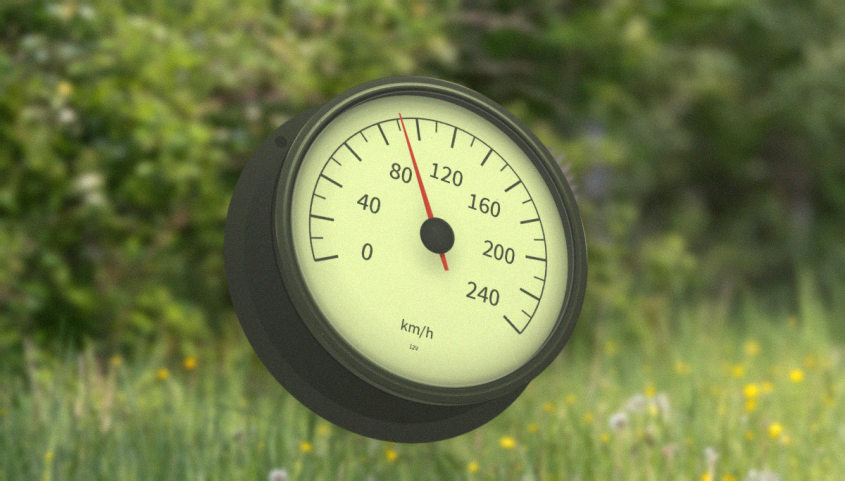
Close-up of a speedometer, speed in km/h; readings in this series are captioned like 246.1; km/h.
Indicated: 90; km/h
